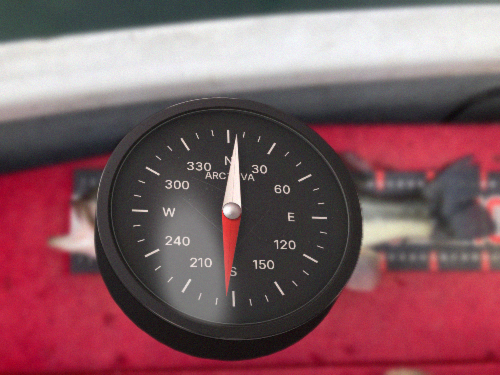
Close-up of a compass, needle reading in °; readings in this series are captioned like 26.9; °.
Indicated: 185; °
